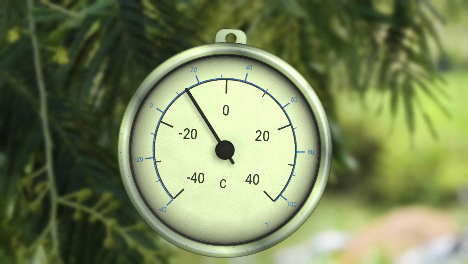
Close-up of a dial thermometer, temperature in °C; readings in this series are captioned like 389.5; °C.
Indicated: -10; °C
